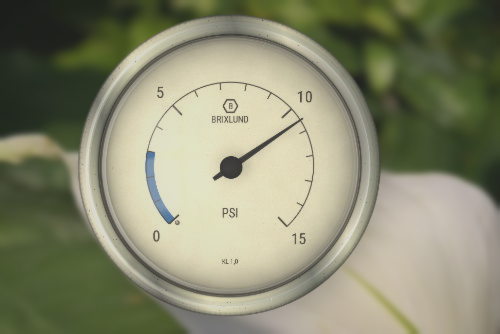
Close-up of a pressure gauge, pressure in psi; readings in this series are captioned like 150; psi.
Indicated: 10.5; psi
